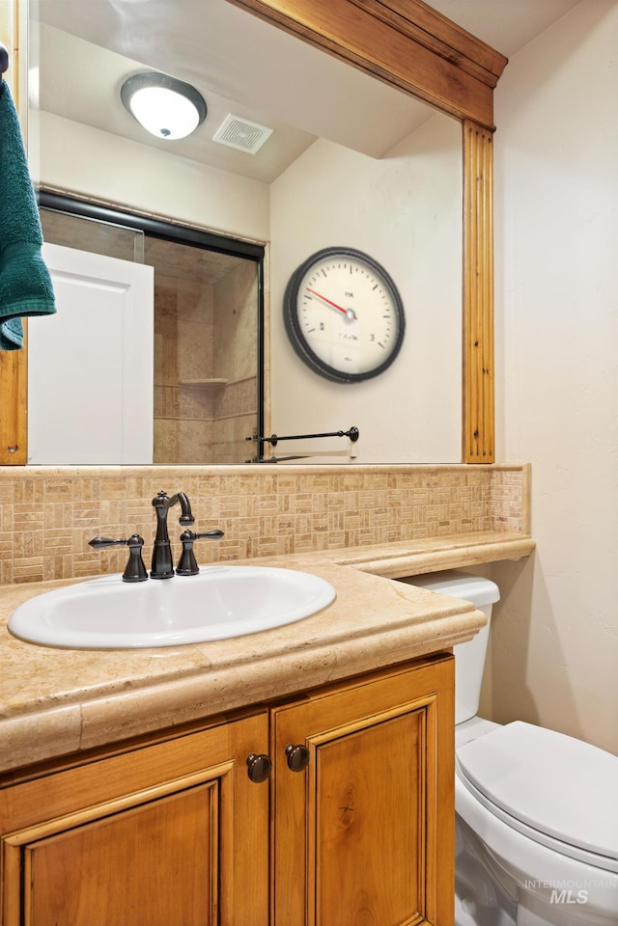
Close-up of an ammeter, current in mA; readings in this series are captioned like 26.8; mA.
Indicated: 0.6; mA
